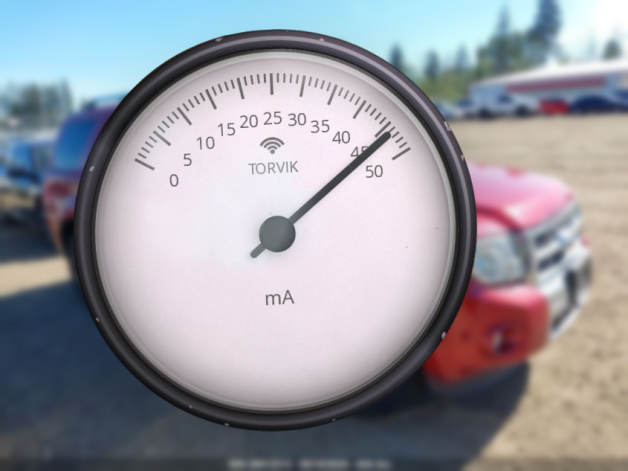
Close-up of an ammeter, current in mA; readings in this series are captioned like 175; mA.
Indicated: 46; mA
